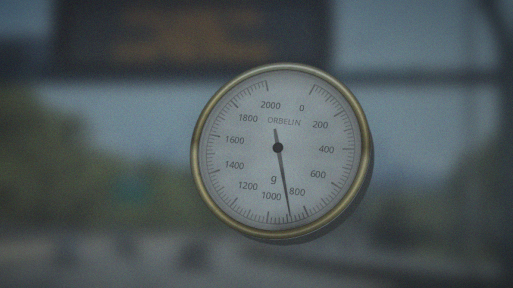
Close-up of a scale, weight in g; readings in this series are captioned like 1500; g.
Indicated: 880; g
